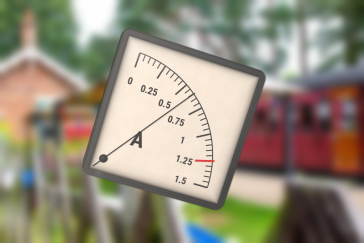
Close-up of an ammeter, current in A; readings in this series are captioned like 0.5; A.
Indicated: 0.6; A
